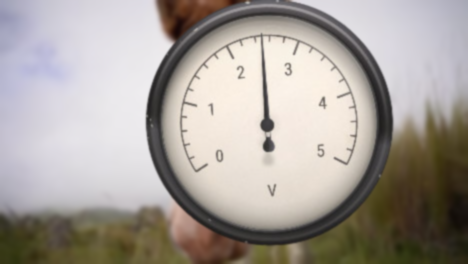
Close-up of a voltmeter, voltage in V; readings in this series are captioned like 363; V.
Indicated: 2.5; V
